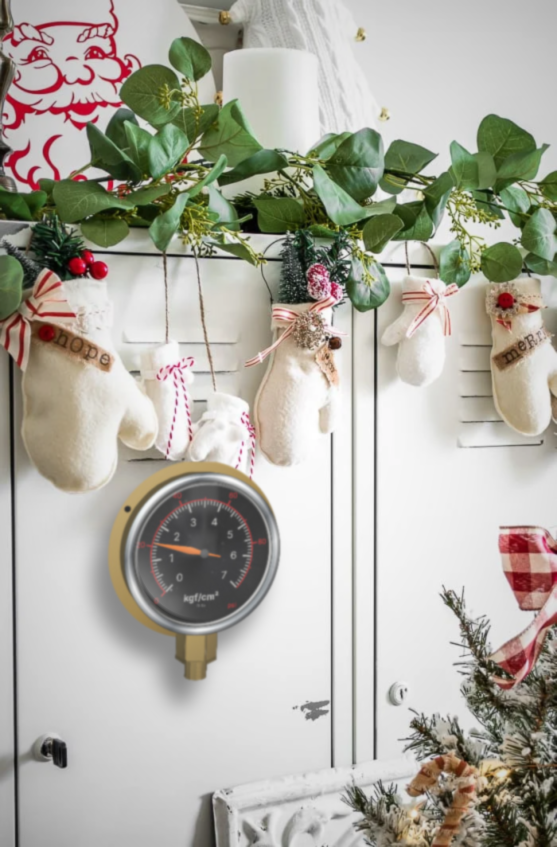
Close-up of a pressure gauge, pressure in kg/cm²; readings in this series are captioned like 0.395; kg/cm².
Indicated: 1.5; kg/cm²
